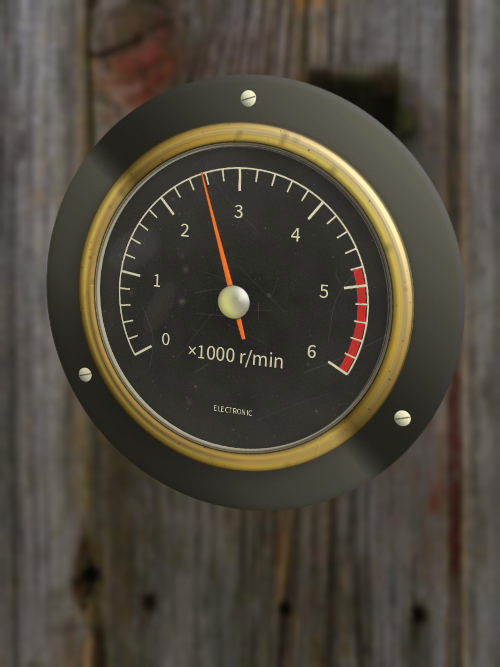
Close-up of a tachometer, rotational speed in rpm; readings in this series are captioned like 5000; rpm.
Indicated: 2600; rpm
